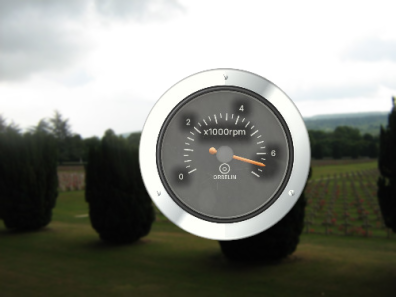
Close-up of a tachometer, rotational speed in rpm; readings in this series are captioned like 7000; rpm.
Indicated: 6500; rpm
